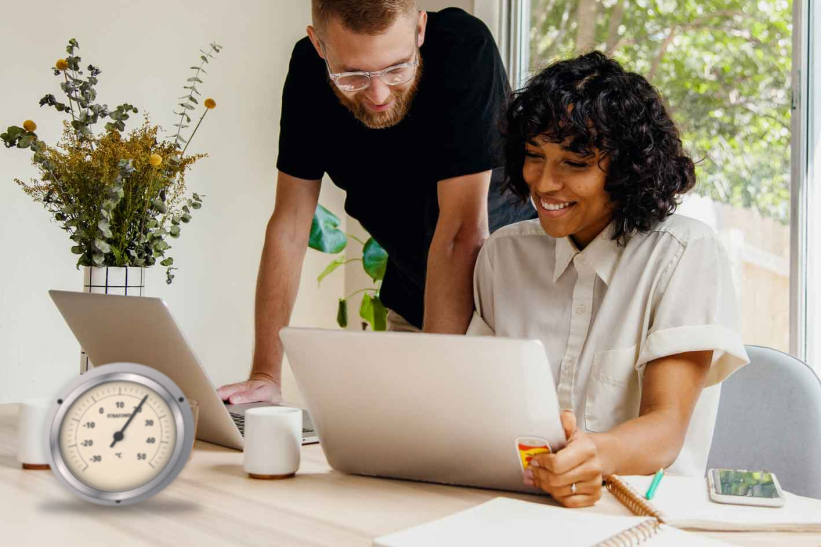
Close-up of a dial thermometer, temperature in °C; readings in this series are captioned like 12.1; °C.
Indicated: 20; °C
